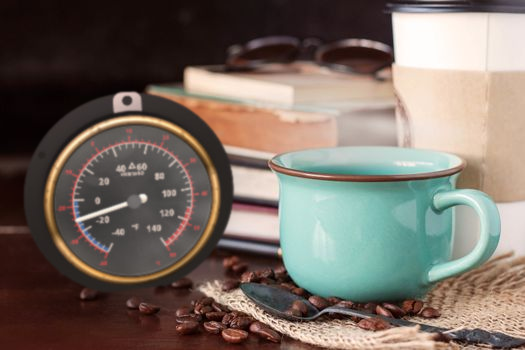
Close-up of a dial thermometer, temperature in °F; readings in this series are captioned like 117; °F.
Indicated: -12; °F
